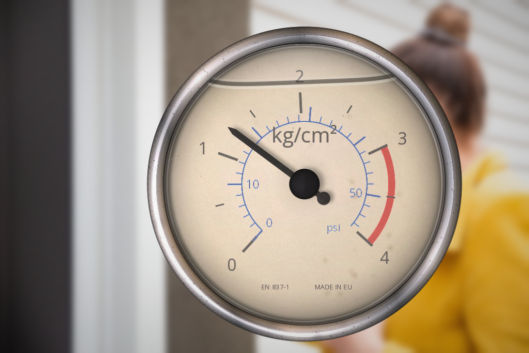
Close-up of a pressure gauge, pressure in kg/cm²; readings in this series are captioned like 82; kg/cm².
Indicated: 1.25; kg/cm²
